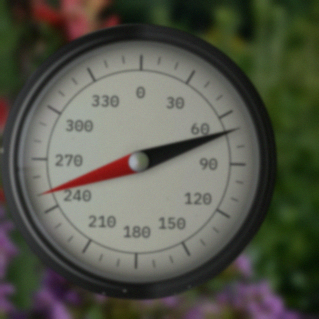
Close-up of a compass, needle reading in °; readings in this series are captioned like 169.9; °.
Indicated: 250; °
